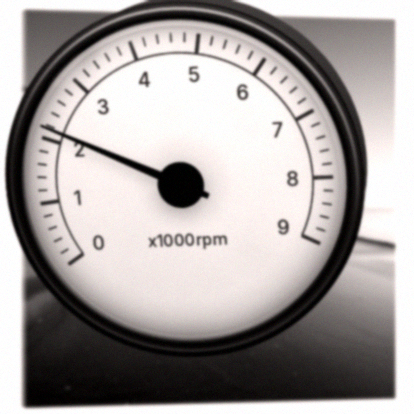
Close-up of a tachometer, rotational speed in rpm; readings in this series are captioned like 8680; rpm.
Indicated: 2200; rpm
